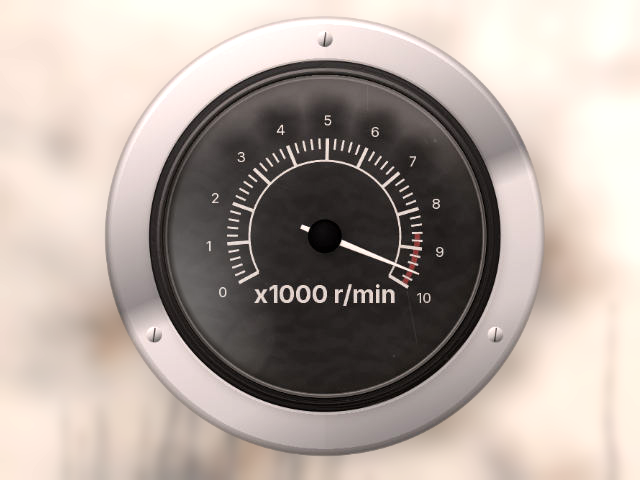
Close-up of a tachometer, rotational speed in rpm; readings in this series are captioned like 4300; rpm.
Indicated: 9600; rpm
